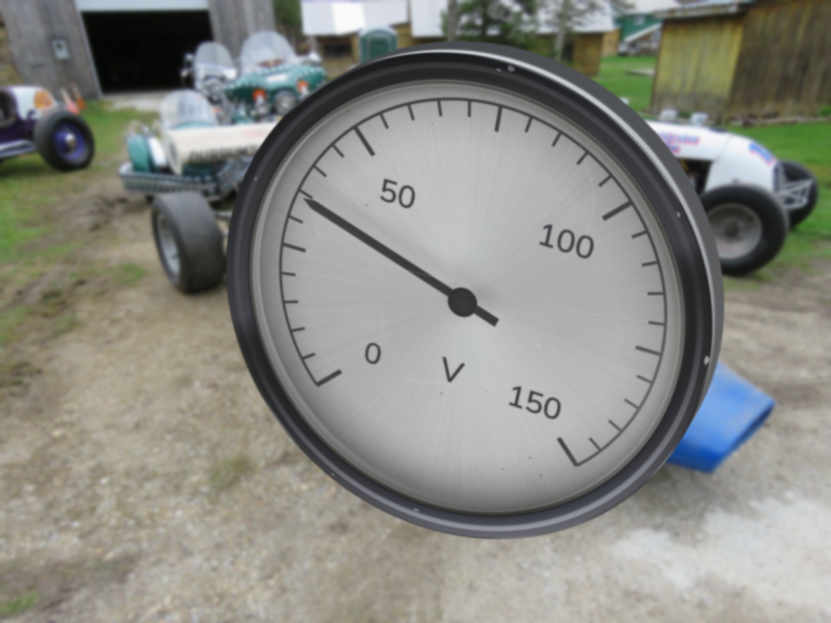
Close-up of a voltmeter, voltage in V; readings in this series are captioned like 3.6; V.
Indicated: 35; V
